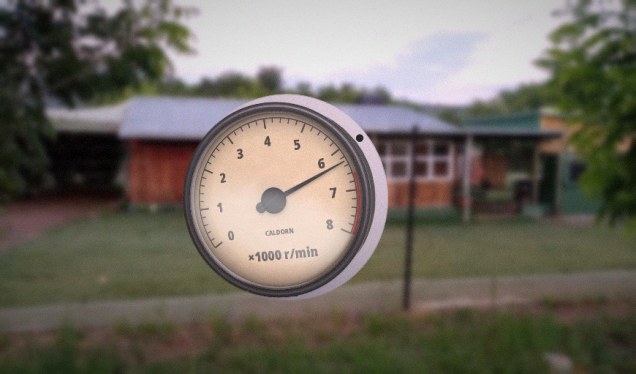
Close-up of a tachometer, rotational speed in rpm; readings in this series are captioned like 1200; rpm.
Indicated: 6300; rpm
